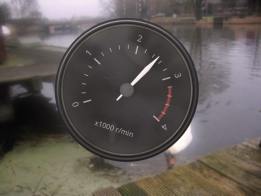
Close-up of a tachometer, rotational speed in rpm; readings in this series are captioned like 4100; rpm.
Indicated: 2500; rpm
